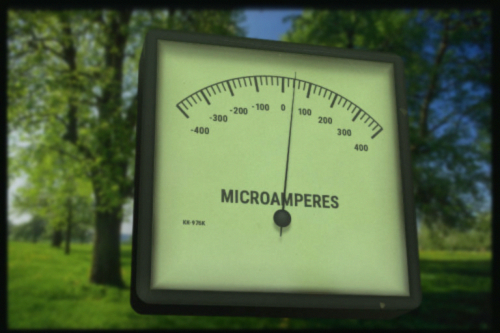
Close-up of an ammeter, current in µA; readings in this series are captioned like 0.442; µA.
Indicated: 40; µA
